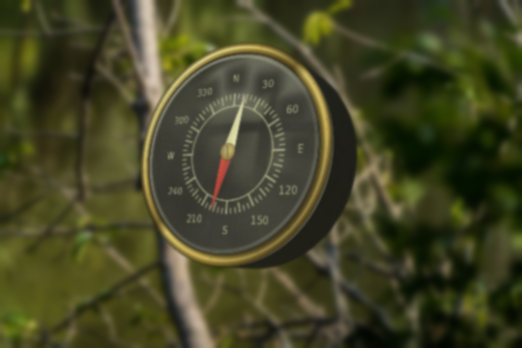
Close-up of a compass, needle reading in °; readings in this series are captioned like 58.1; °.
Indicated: 195; °
